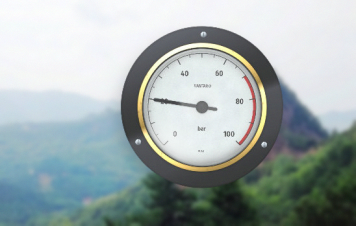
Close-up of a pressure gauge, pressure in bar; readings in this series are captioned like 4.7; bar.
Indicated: 20; bar
